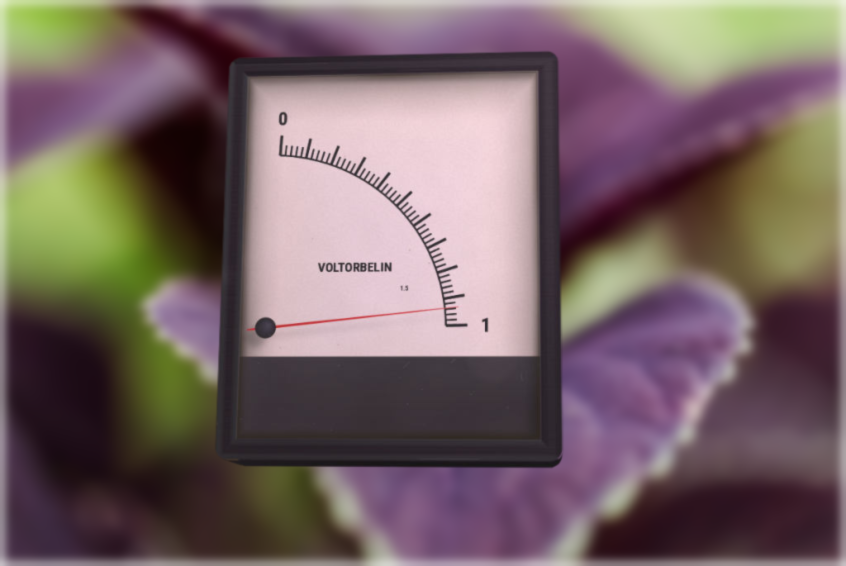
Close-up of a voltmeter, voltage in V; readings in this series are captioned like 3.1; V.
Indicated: 0.94; V
